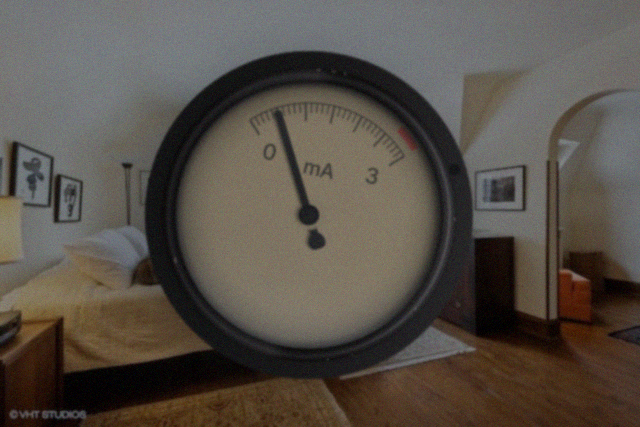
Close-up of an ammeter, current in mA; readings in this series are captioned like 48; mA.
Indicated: 0.5; mA
